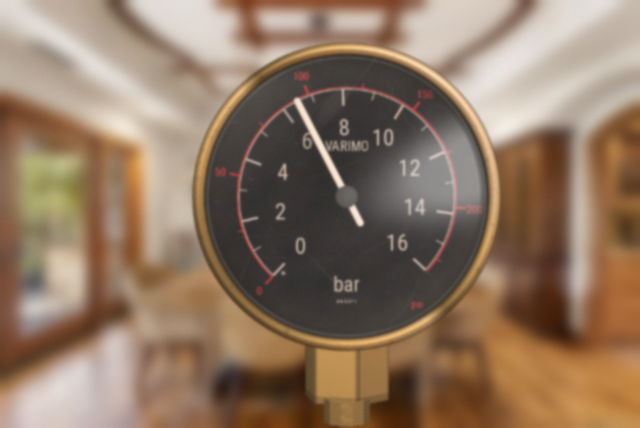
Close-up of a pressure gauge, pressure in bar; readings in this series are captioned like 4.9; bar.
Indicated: 6.5; bar
